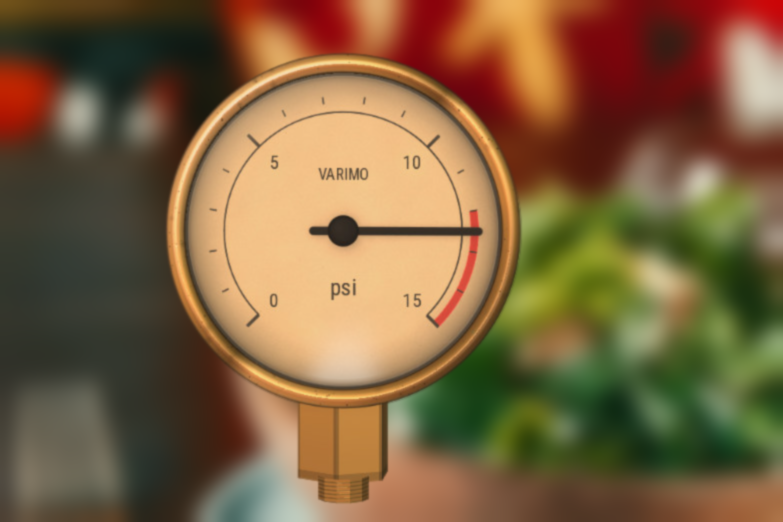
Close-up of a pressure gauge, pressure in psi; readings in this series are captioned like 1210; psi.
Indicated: 12.5; psi
